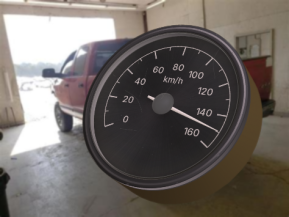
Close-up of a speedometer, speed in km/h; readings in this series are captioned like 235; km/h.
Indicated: 150; km/h
